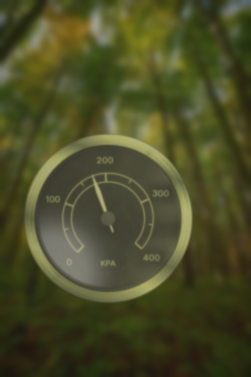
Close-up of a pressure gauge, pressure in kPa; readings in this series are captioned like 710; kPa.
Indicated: 175; kPa
